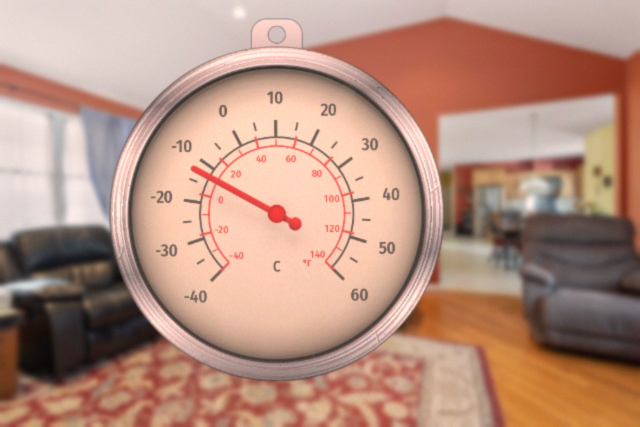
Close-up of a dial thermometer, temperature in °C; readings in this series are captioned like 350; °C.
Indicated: -12.5; °C
